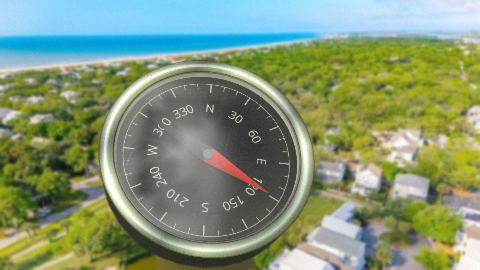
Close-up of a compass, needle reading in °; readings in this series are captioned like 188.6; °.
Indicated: 120; °
